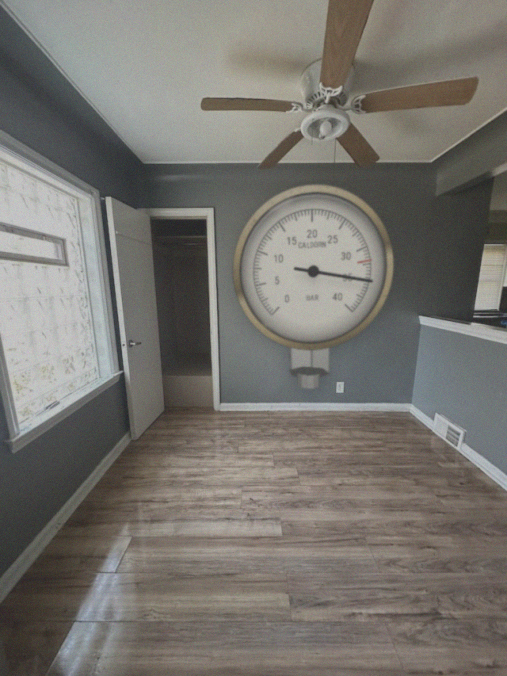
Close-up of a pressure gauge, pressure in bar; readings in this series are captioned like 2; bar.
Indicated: 35; bar
